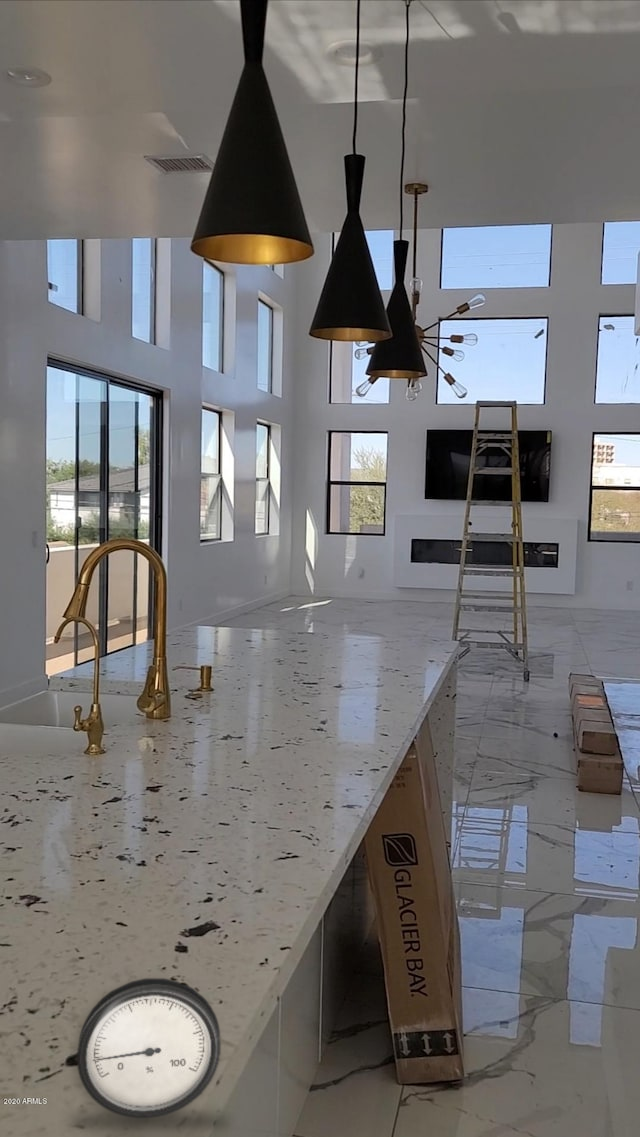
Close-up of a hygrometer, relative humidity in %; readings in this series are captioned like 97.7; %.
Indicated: 10; %
